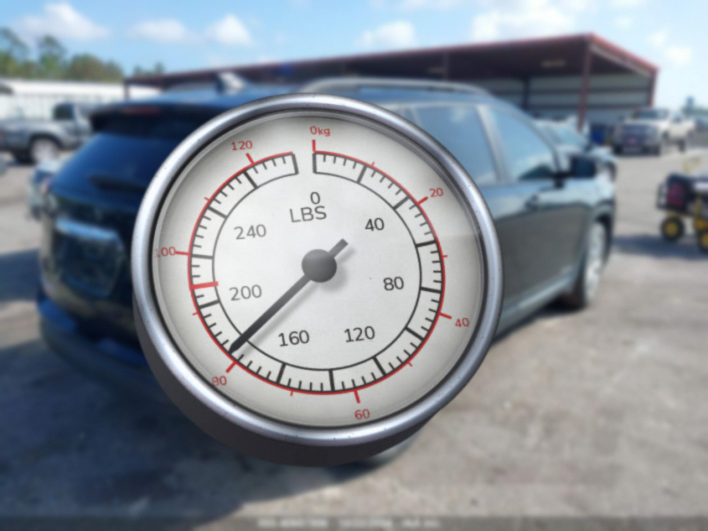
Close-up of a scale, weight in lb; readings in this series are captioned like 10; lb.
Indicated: 180; lb
